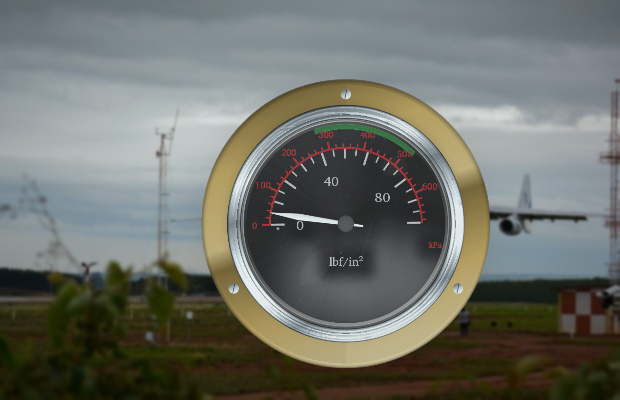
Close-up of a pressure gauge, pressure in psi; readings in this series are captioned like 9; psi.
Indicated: 5; psi
